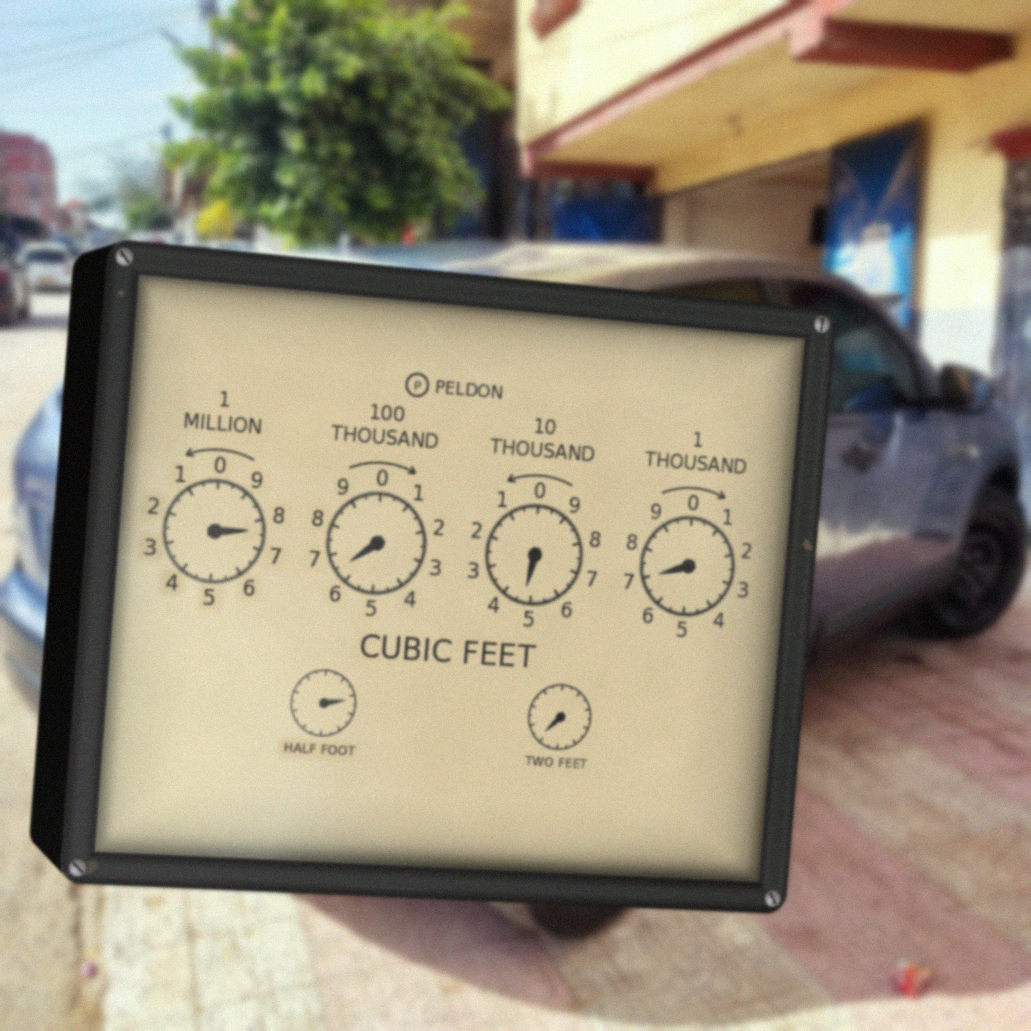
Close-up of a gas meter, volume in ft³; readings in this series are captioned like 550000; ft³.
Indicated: 764700; ft³
